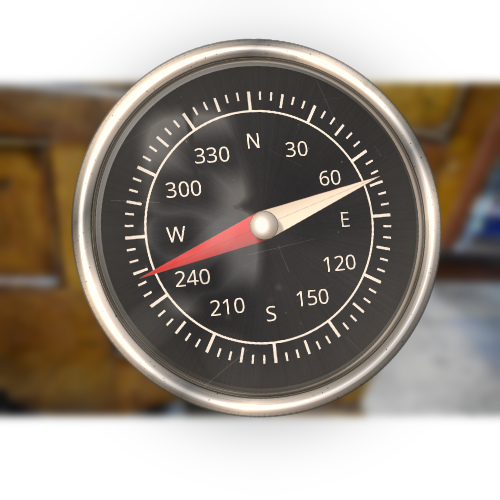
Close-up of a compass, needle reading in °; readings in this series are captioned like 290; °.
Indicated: 252.5; °
